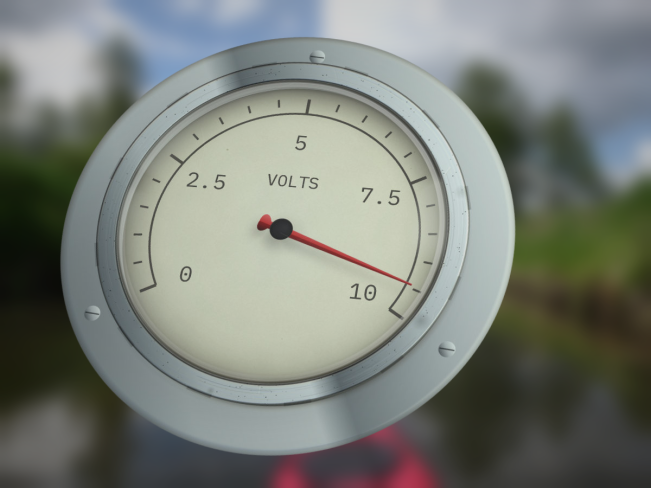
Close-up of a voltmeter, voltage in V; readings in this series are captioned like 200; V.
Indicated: 9.5; V
